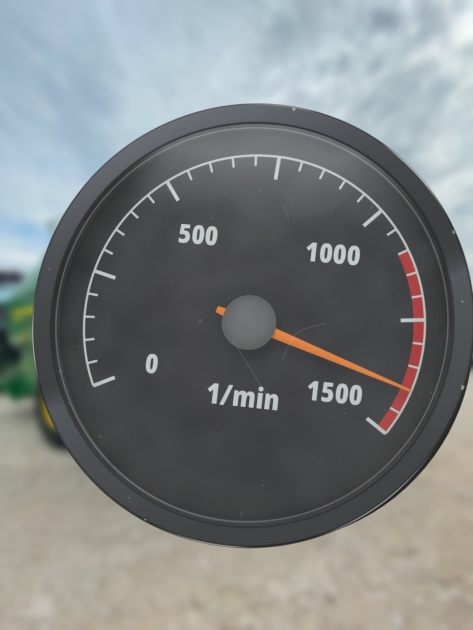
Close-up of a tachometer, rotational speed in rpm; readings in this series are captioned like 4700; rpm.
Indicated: 1400; rpm
